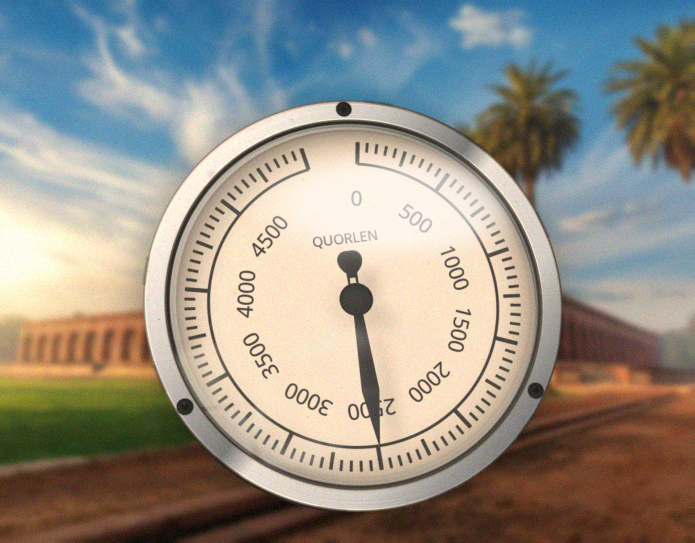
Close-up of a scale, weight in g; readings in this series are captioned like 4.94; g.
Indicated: 2500; g
